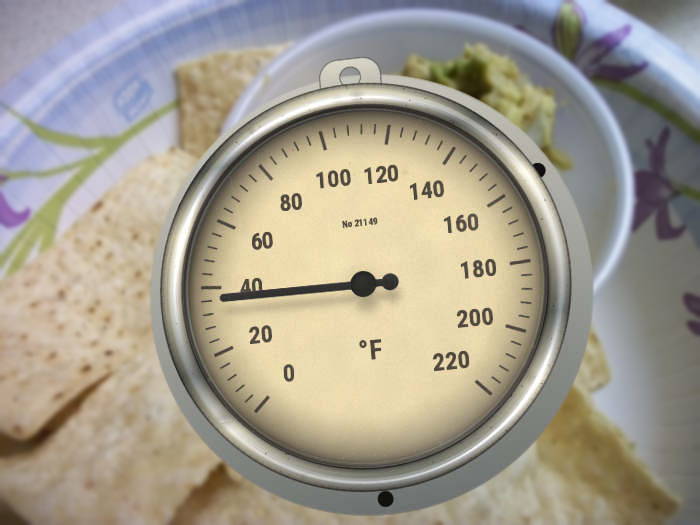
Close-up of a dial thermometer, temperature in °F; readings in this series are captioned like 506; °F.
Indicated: 36; °F
